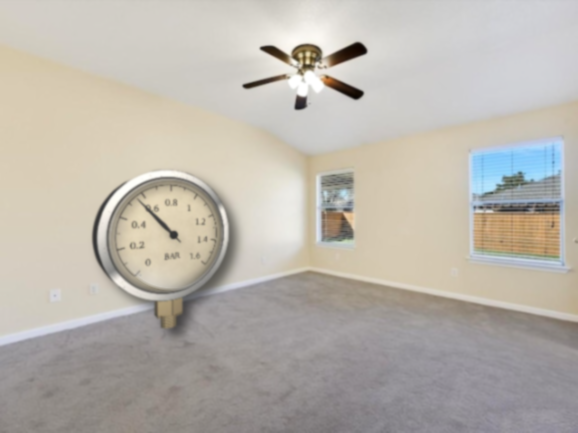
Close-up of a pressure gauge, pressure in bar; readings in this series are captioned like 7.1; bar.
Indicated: 0.55; bar
